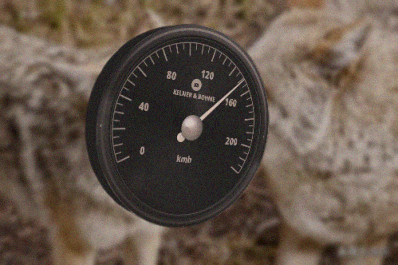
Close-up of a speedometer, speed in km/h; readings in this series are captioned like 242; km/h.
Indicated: 150; km/h
